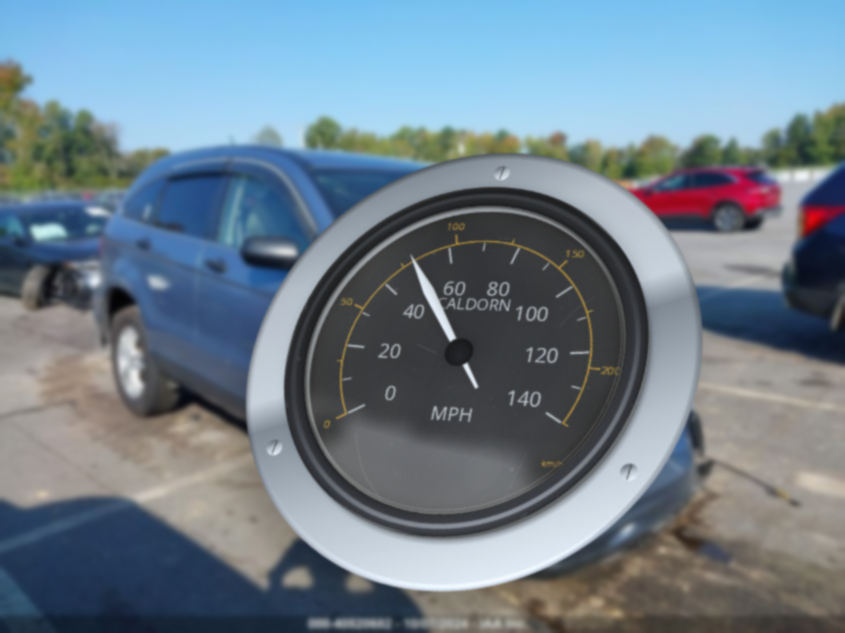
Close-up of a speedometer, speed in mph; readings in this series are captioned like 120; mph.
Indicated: 50; mph
